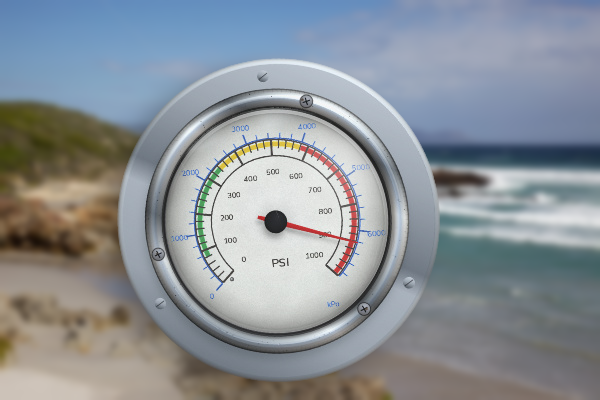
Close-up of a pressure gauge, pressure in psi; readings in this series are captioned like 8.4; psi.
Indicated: 900; psi
